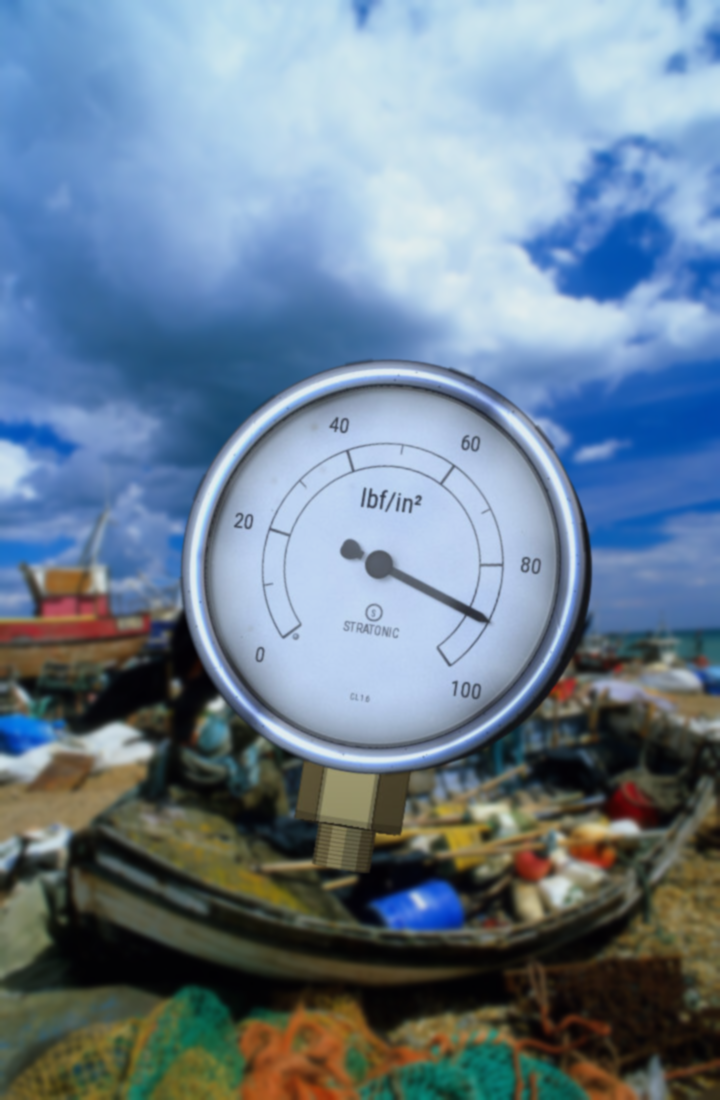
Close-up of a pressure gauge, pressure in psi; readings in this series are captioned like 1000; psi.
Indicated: 90; psi
